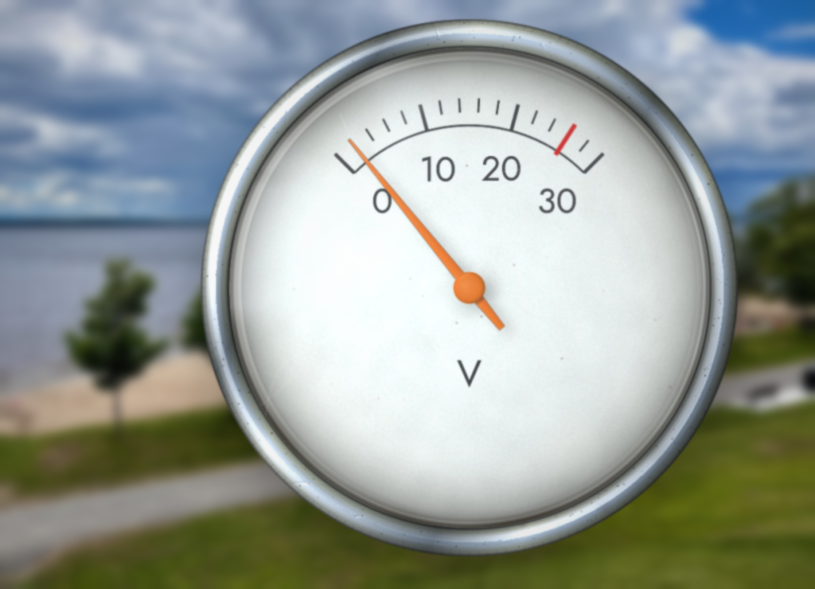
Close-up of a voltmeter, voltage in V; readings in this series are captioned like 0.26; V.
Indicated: 2; V
